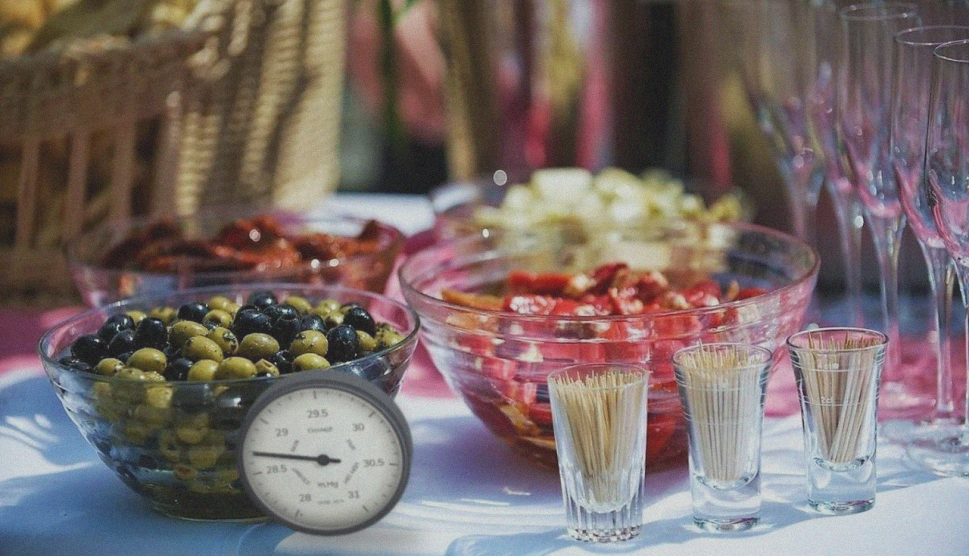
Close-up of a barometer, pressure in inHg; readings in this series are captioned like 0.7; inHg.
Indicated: 28.7; inHg
